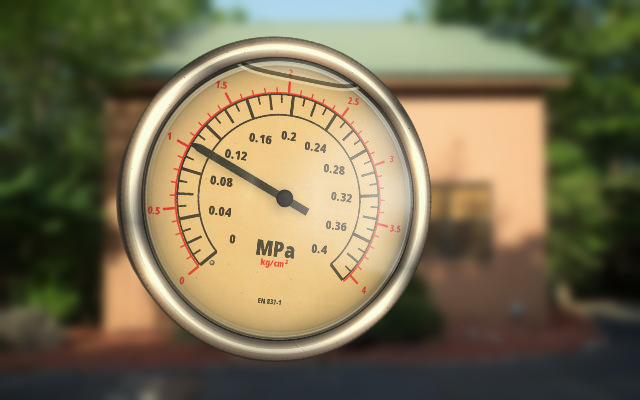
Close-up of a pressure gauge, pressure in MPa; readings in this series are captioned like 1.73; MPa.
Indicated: 0.1; MPa
